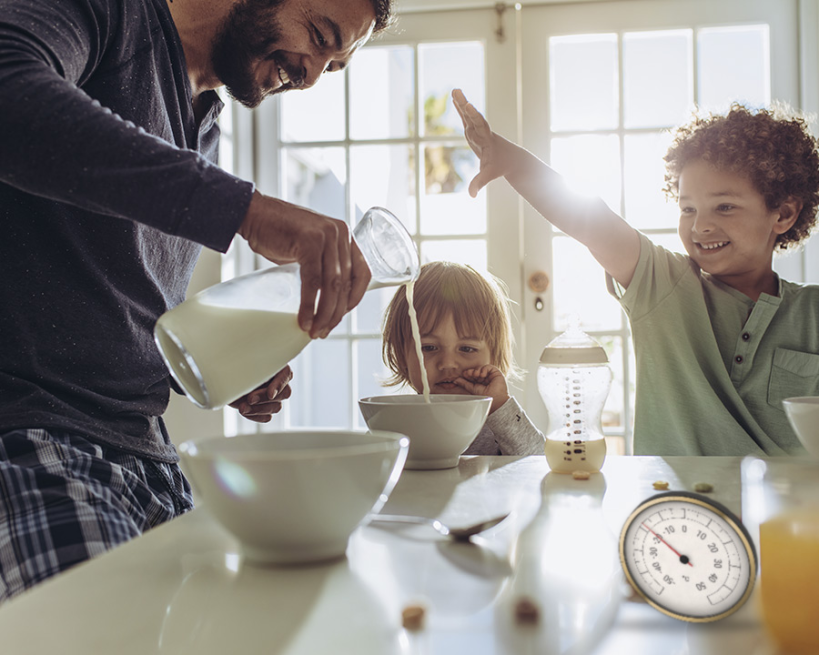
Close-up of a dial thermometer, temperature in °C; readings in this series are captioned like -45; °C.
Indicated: -17.5; °C
